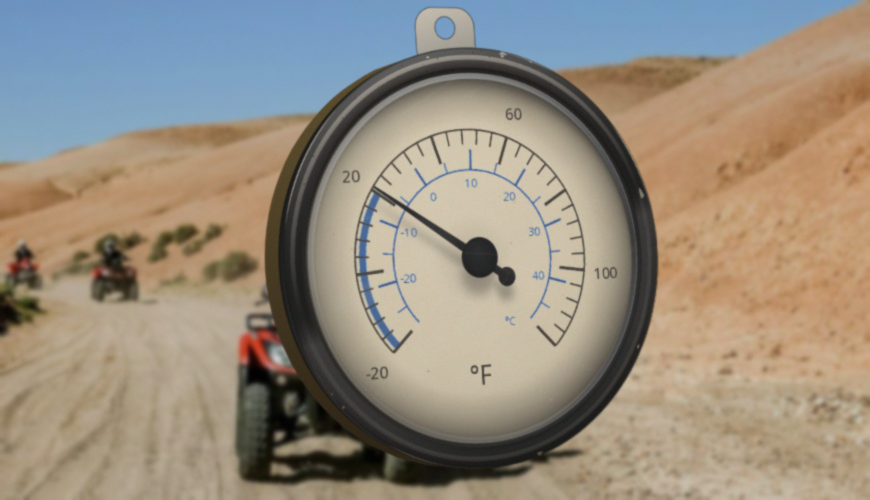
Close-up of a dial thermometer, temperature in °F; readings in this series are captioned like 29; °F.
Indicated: 20; °F
